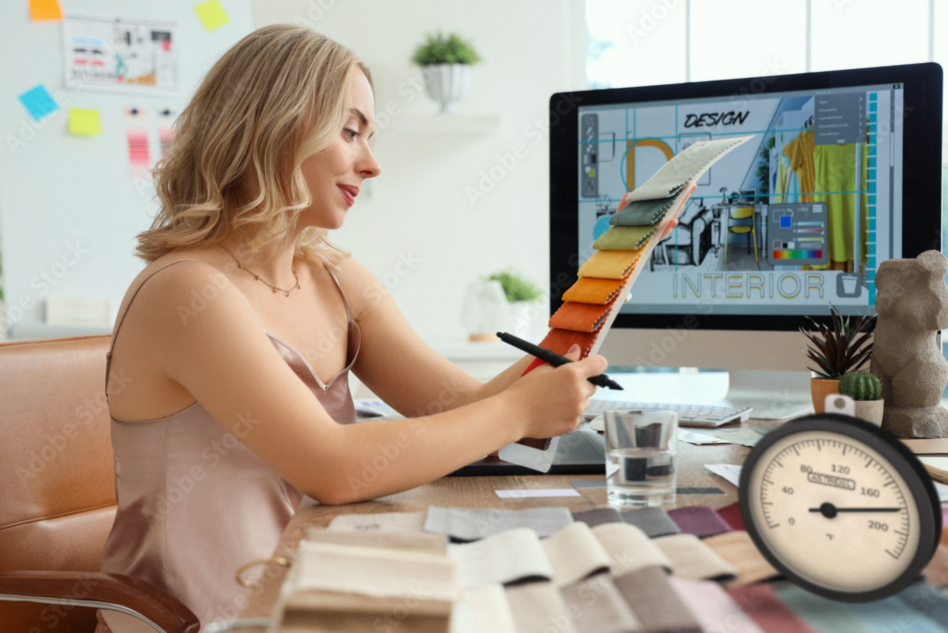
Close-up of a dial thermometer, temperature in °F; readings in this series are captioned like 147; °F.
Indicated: 180; °F
